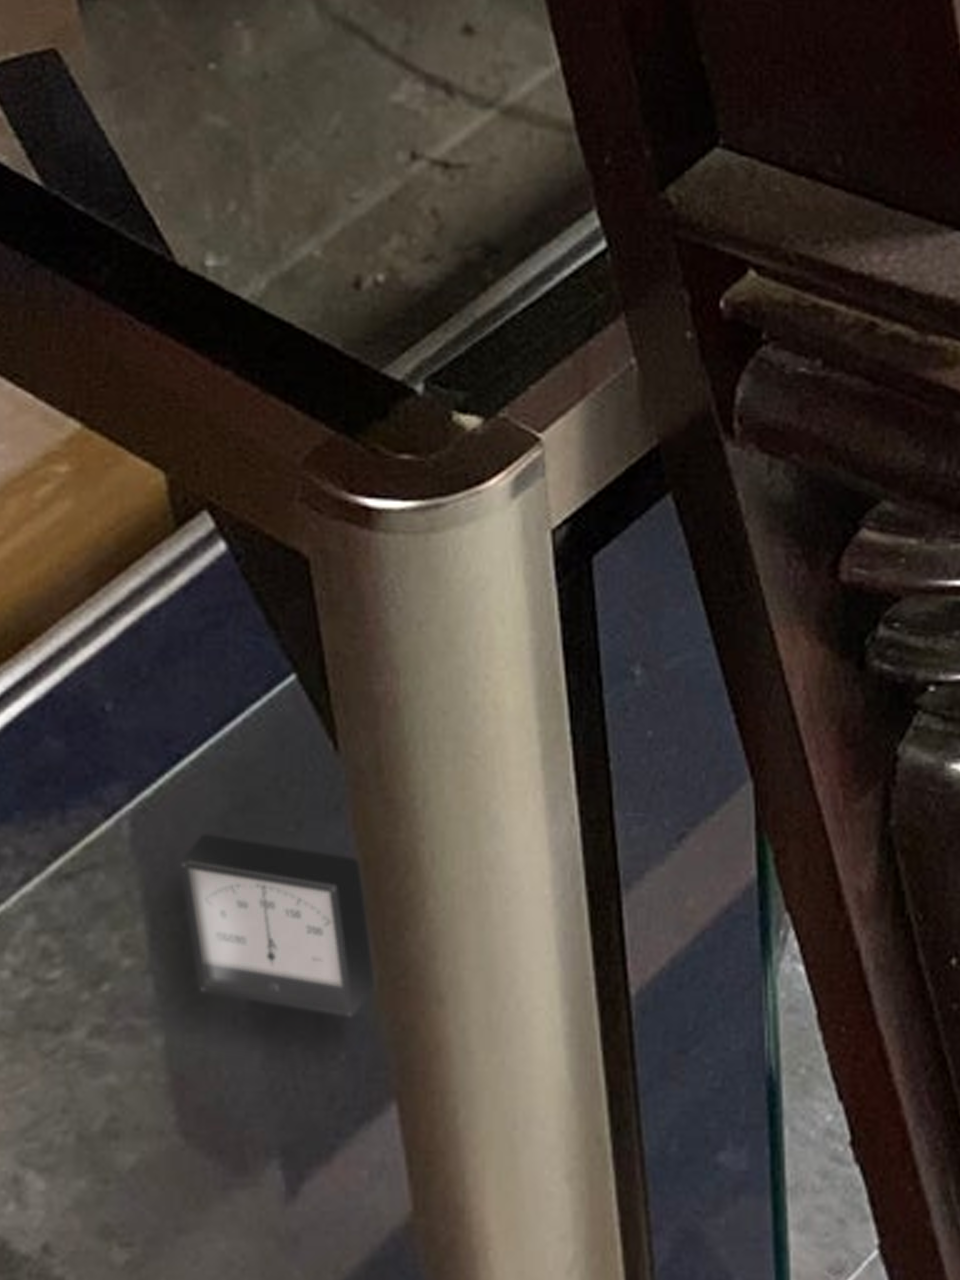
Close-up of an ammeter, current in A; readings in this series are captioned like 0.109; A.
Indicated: 100; A
